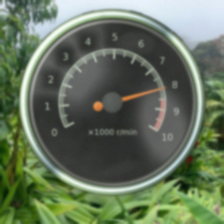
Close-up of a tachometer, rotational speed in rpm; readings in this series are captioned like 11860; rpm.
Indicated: 8000; rpm
